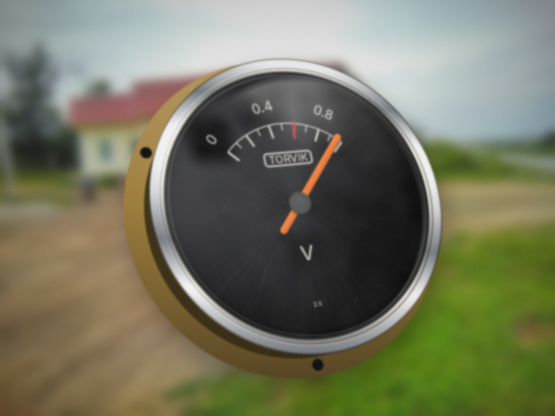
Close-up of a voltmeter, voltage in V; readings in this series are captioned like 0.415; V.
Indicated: 0.95; V
